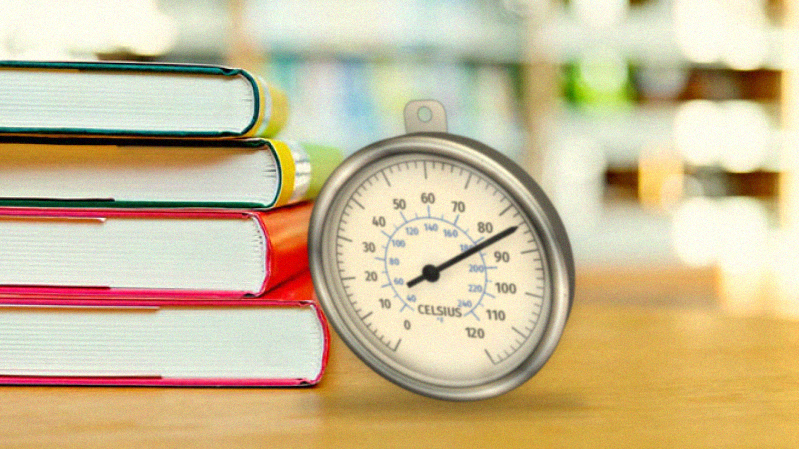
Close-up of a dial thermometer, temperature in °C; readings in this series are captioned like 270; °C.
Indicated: 84; °C
